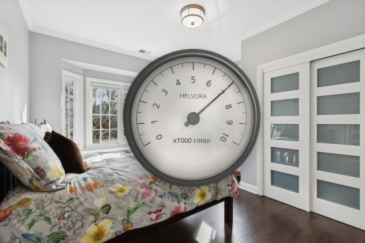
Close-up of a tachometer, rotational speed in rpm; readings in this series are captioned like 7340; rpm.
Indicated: 7000; rpm
